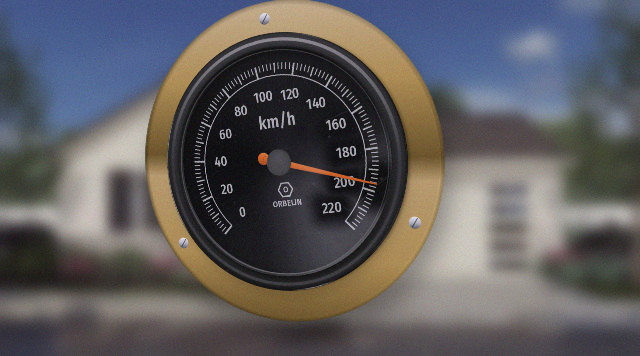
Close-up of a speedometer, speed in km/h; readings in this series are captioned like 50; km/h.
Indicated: 196; km/h
